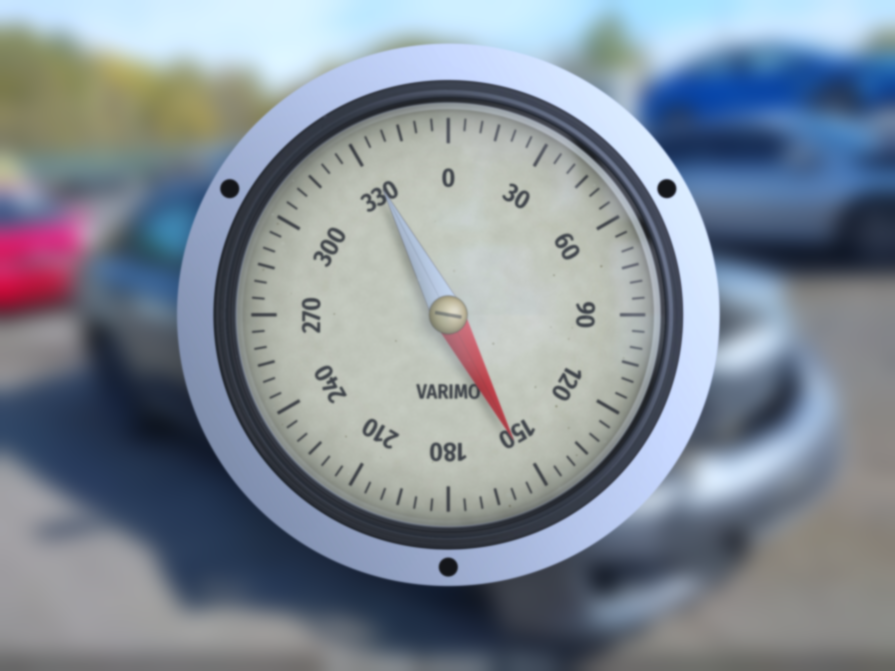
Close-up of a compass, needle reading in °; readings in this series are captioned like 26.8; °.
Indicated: 152.5; °
